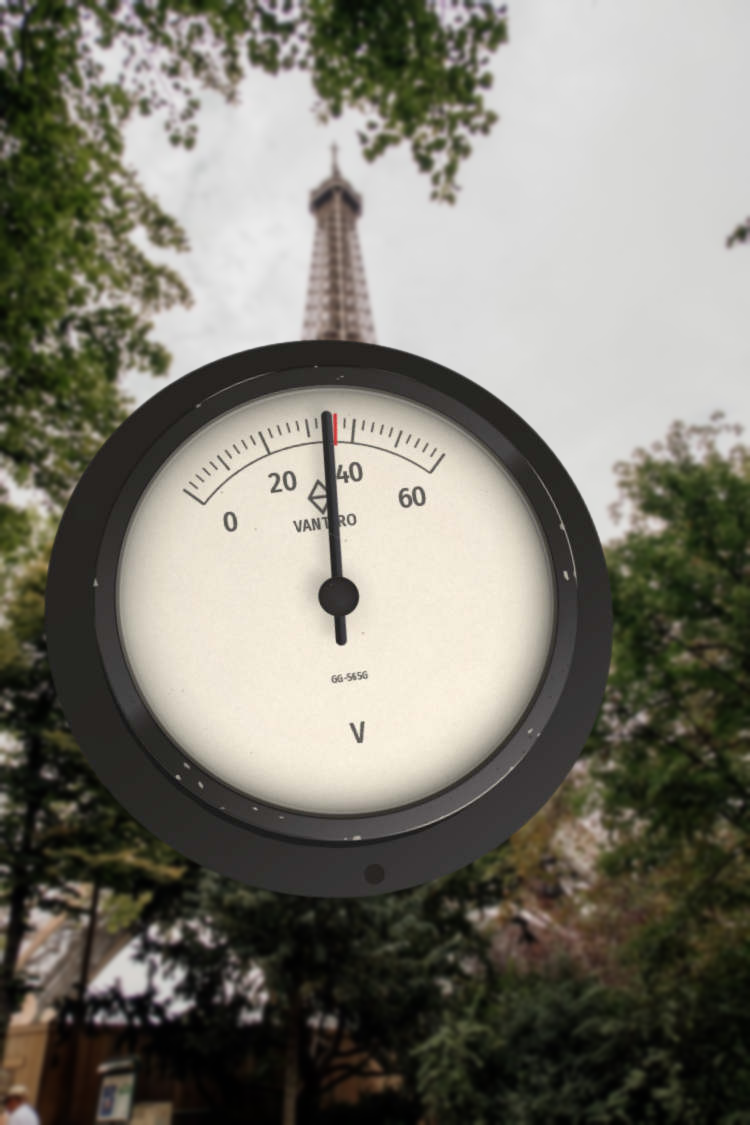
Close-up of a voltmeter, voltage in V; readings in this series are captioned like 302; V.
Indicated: 34; V
